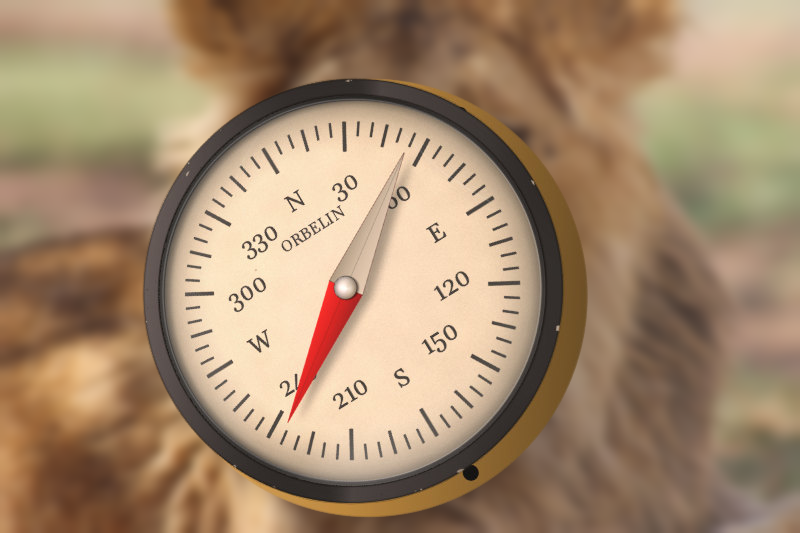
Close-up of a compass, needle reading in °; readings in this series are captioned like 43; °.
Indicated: 235; °
